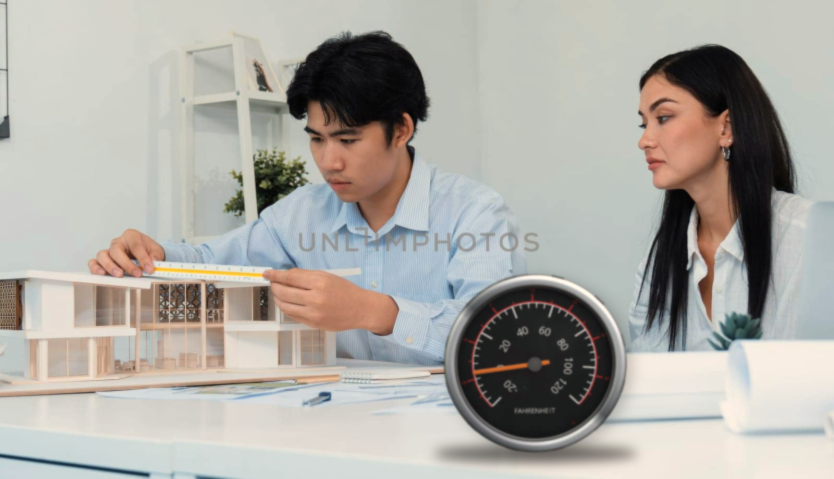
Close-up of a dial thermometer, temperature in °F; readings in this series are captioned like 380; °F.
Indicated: 0; °F
